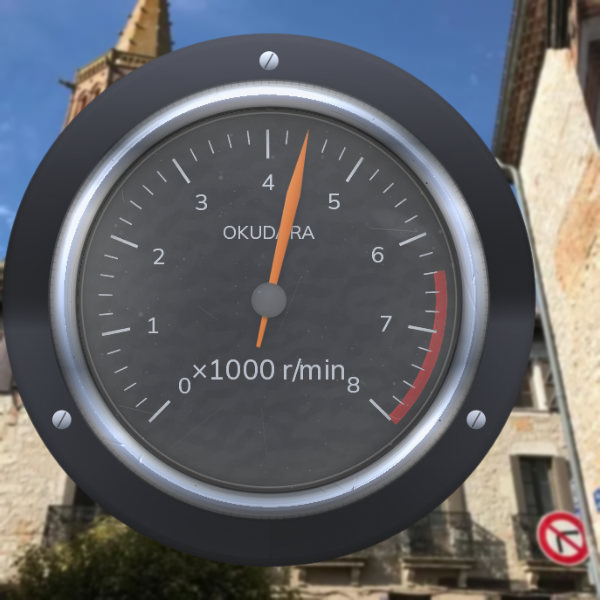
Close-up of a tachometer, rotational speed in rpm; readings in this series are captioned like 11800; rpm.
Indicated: 4400; rpm
